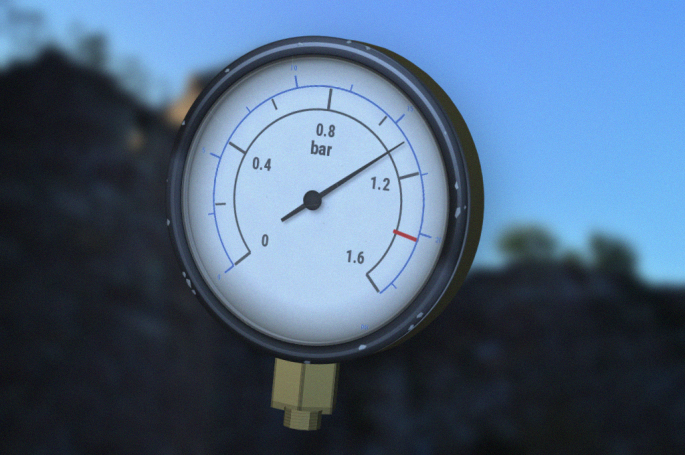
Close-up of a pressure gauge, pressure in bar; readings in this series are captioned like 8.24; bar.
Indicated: 1.1; bar
